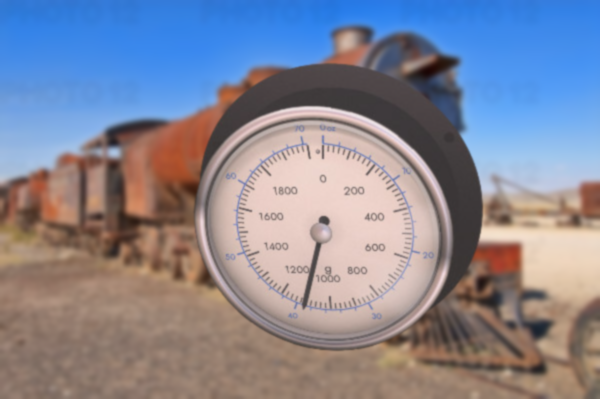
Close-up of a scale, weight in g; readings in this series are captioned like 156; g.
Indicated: 1100; g
